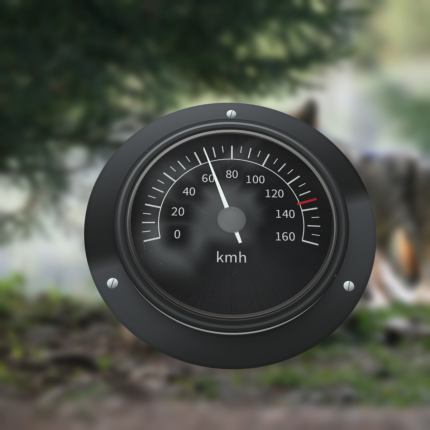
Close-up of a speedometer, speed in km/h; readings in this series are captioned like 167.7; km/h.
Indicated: 65; km/h
